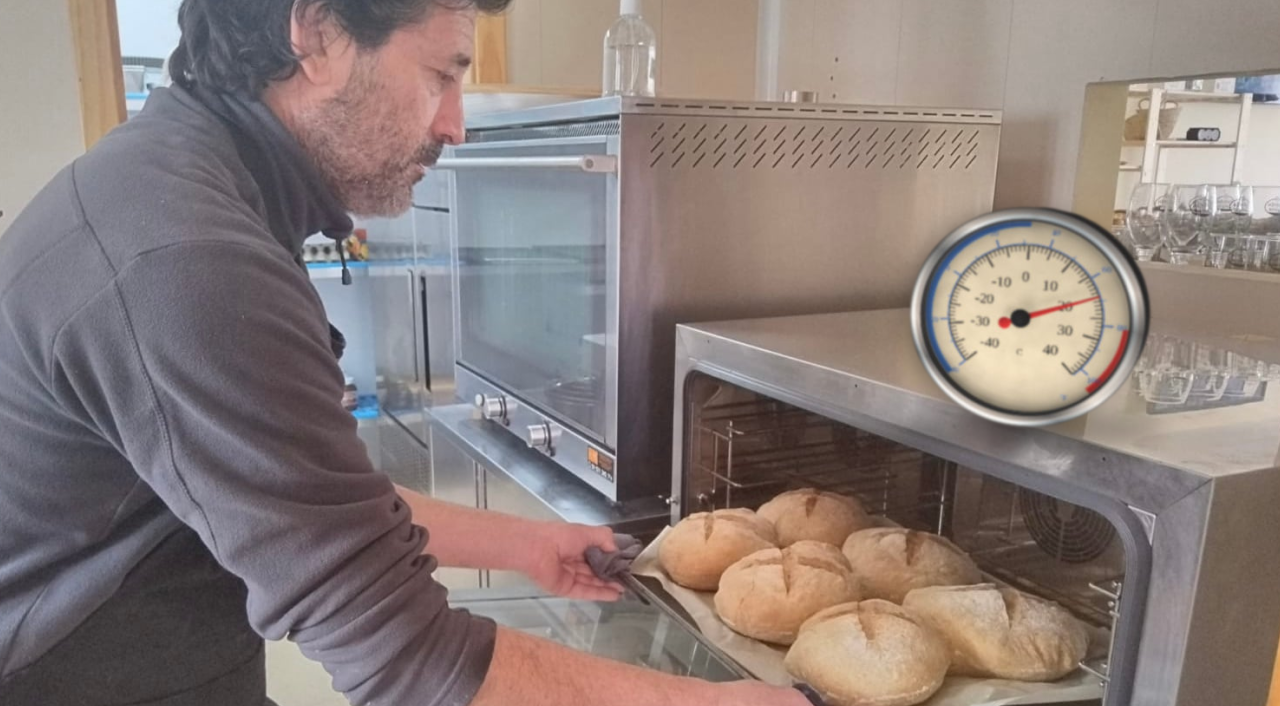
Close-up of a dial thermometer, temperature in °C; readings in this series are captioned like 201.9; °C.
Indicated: 20; °C
